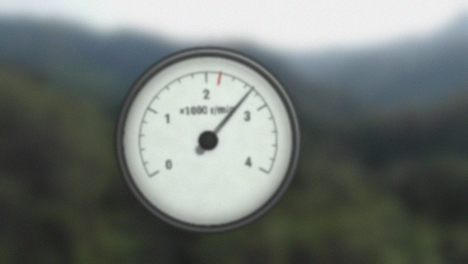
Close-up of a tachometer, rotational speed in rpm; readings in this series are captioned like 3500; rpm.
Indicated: 2700; rpm
